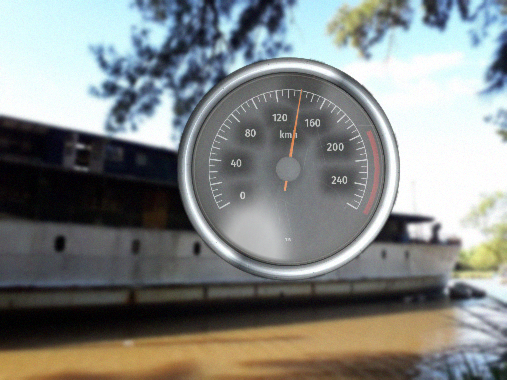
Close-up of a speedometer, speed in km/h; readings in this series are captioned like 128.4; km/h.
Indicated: 140; km/h
